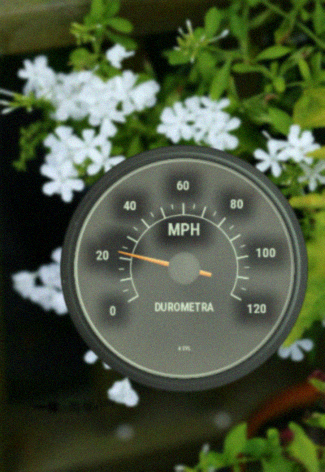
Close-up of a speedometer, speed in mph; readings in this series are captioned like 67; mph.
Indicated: 22.5; mph
